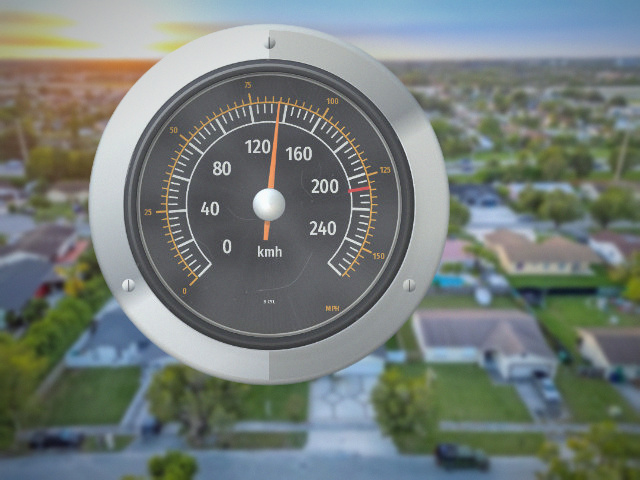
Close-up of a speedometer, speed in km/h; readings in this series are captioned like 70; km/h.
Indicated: 136; km/h
